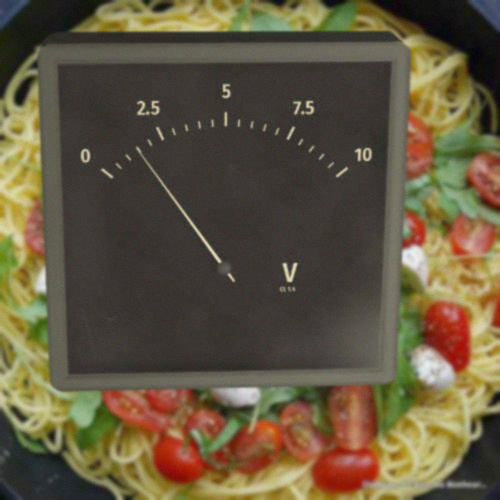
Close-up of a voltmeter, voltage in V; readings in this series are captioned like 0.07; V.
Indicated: 1.5; V
